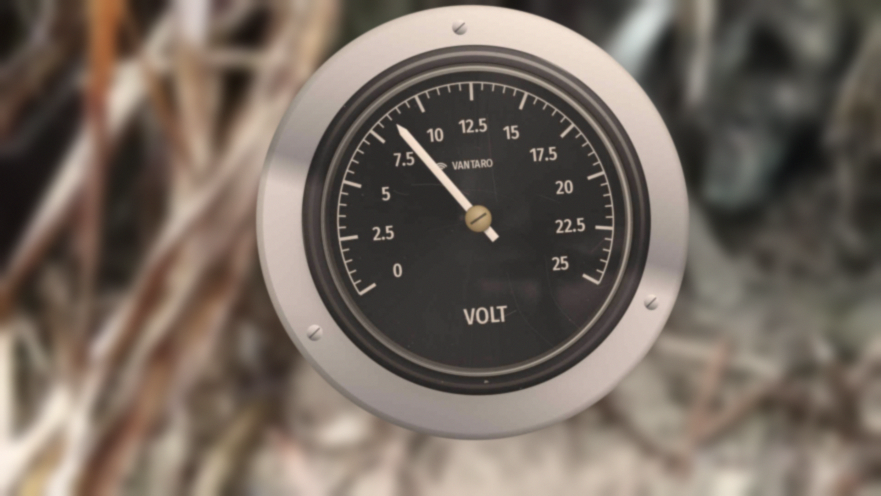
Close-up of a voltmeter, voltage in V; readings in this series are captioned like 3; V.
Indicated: 8.5; V
